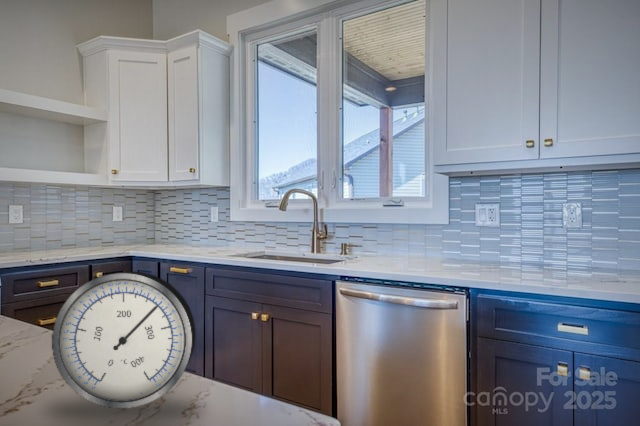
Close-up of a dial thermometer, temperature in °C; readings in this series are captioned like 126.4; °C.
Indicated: 260; °C
